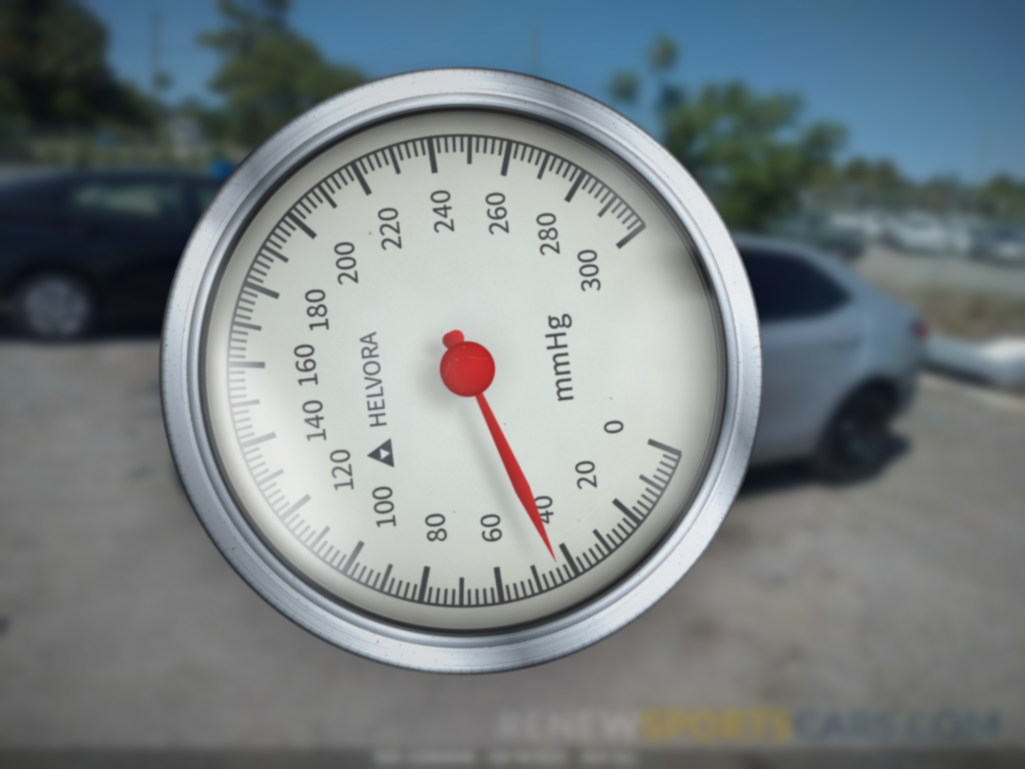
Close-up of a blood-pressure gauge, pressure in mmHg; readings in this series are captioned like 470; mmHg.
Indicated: 44; mmHg
